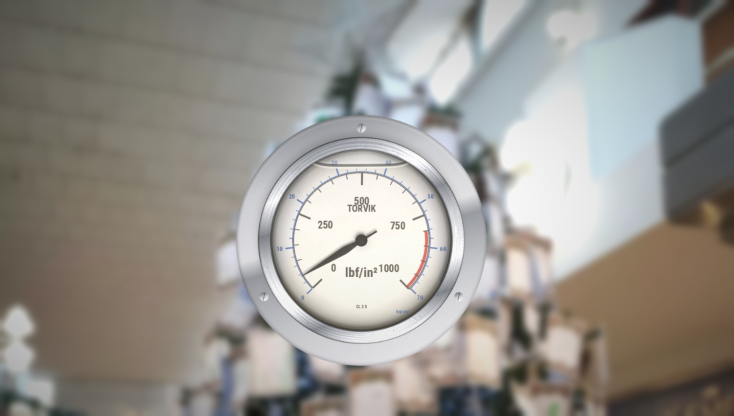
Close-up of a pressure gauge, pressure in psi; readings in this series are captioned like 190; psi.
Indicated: 50; psi
